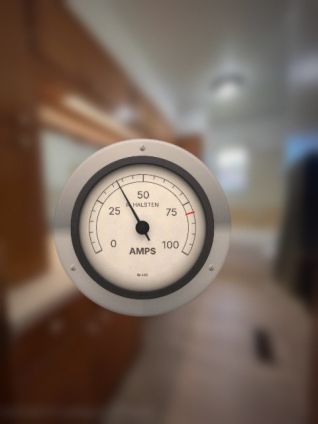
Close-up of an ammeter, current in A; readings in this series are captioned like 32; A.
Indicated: 37.5; A
